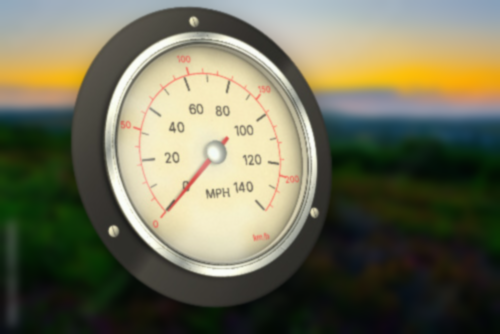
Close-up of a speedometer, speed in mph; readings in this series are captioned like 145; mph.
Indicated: 0; mph
